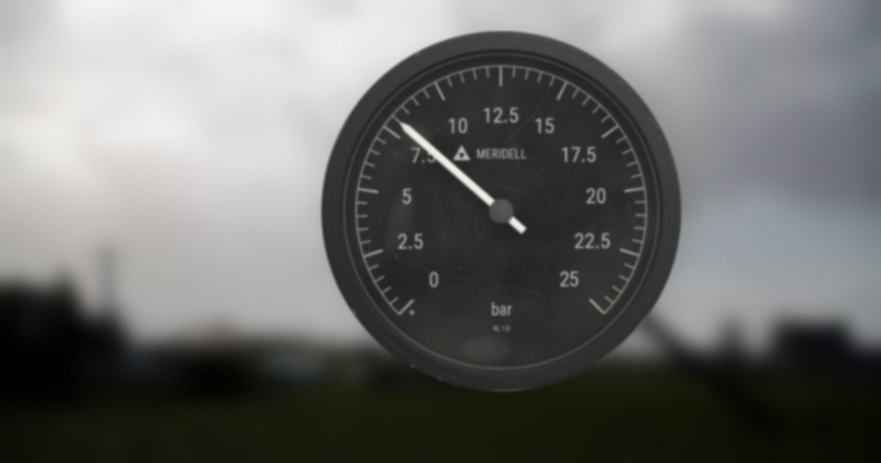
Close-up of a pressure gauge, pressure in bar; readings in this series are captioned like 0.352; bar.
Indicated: 8; bar
